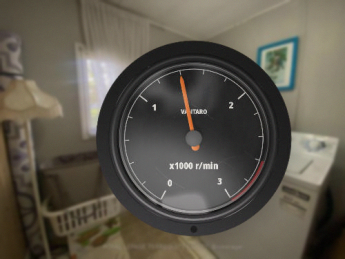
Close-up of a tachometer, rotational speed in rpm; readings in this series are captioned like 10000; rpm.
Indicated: 1400; rpm
